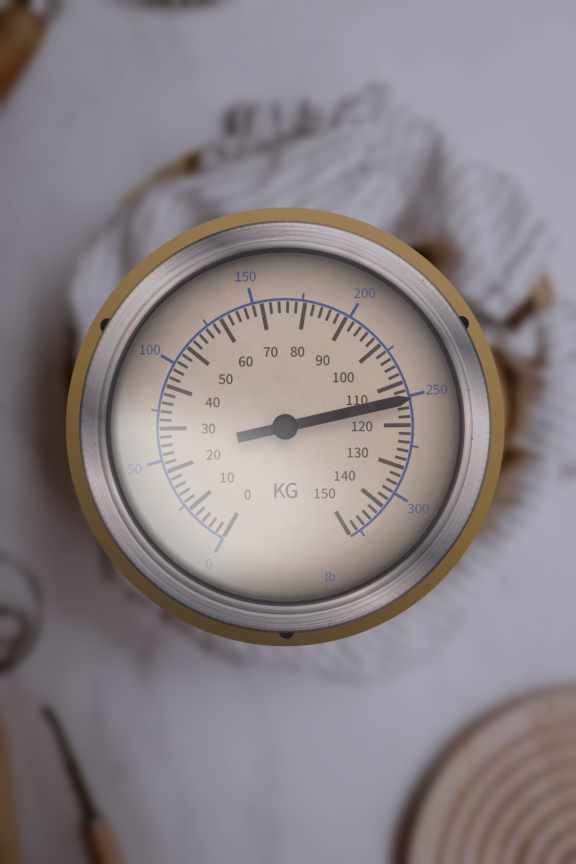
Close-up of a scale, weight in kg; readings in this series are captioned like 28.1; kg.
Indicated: 114; kg
